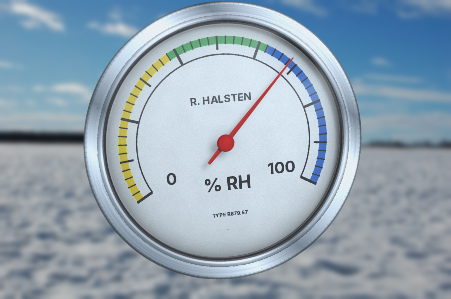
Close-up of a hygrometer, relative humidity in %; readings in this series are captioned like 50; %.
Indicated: 68; %
